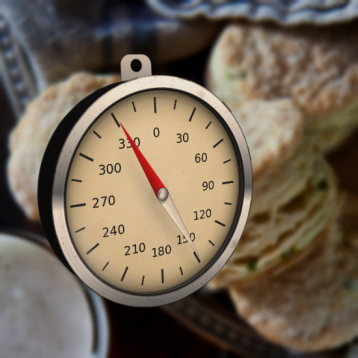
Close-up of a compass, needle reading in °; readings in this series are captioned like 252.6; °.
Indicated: 330; °
